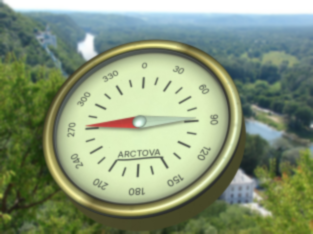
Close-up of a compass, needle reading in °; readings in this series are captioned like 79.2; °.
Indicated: 270; °
